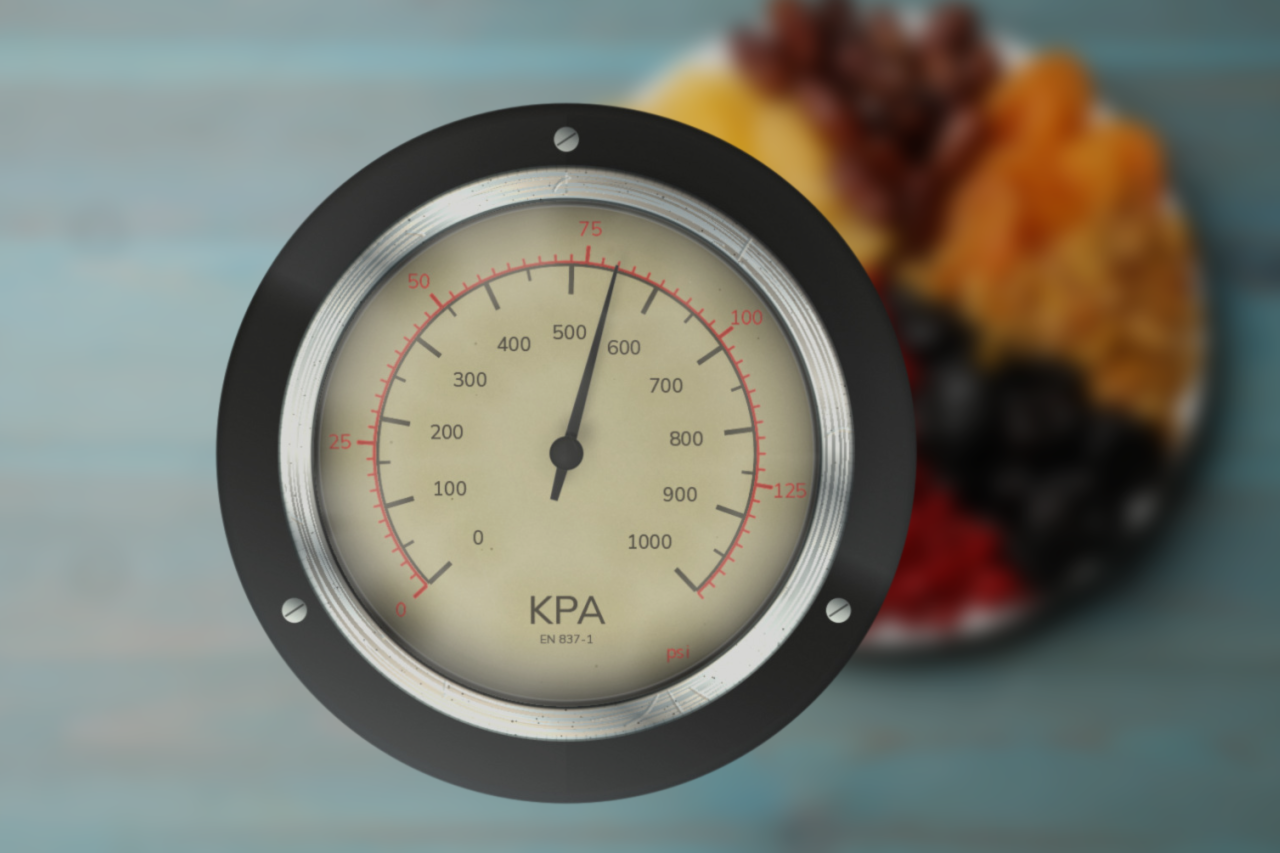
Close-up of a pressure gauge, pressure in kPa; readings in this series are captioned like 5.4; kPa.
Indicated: 550; kPa
